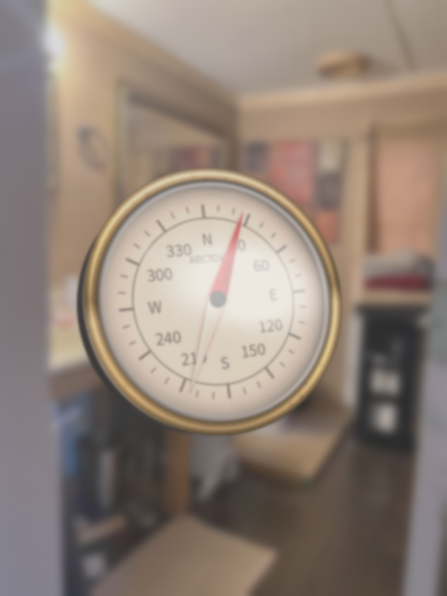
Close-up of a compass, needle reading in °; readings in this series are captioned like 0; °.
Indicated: 25; °
